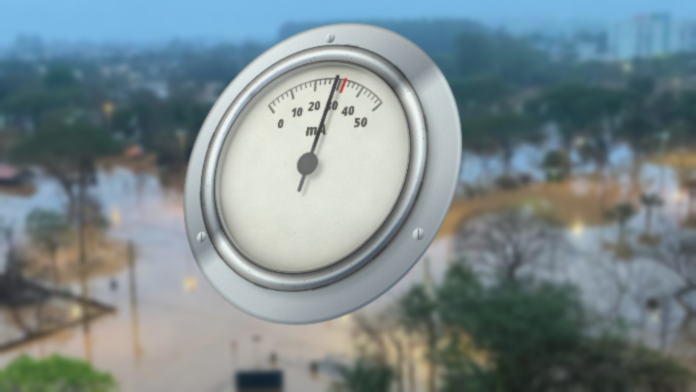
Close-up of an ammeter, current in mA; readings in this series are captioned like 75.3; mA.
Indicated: 30; mA
